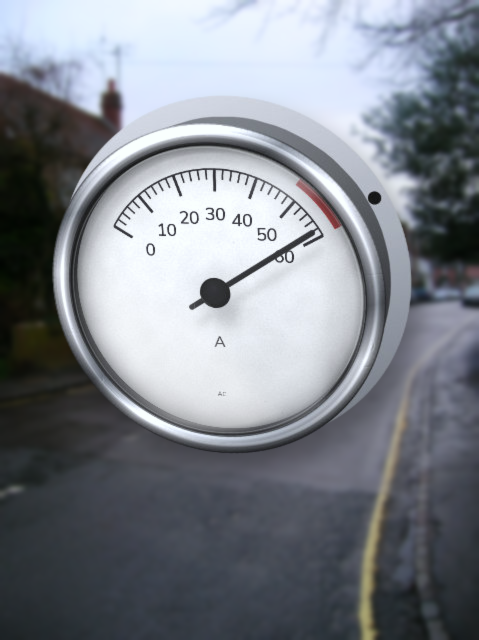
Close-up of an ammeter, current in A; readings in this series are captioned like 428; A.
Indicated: 58; A
